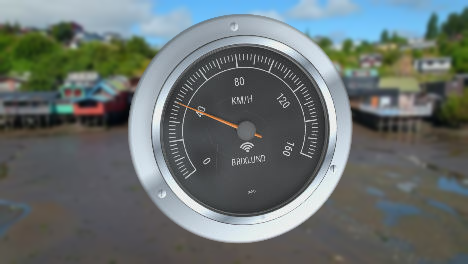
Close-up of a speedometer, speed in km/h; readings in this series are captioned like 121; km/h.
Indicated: 40; km/h
